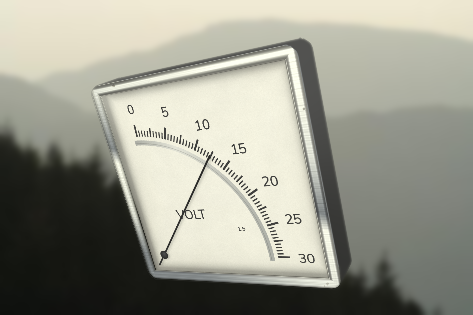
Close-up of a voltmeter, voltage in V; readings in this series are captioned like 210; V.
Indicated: 12.5; V
